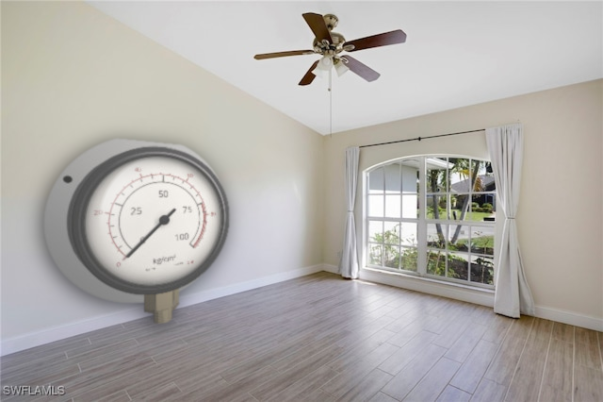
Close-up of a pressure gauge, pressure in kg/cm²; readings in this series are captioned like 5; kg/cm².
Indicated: 0; kg/cm²
